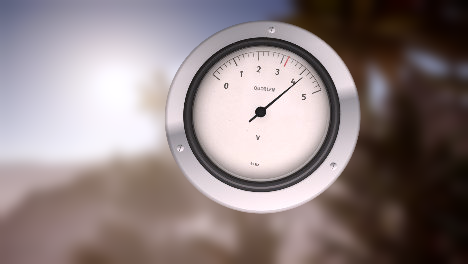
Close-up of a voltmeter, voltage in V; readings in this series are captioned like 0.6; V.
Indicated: 4.2; V
